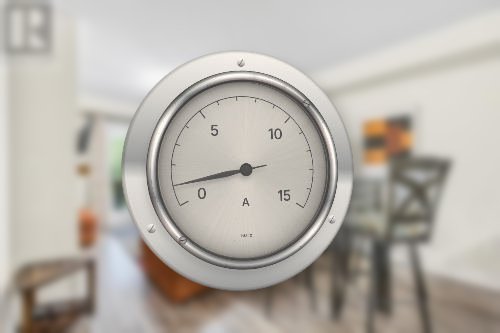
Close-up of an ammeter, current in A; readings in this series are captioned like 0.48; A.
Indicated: 1; A
